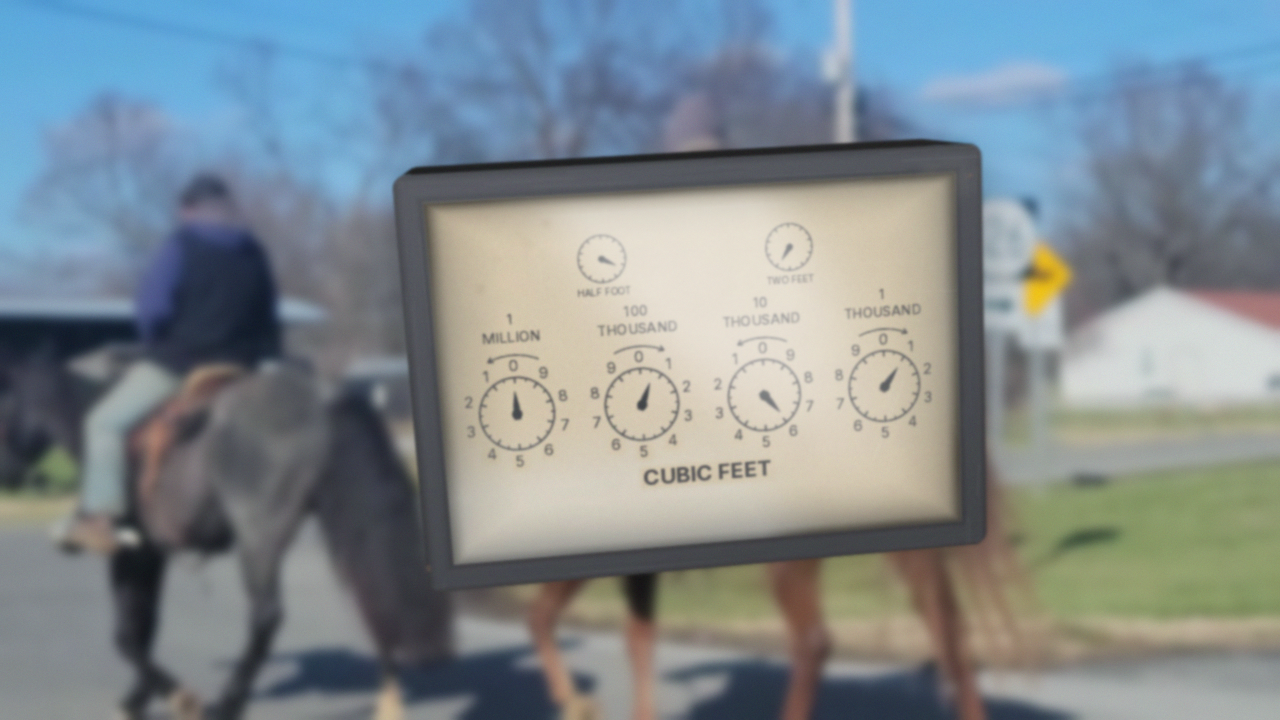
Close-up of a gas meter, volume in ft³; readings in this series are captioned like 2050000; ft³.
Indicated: 6100; ft³
